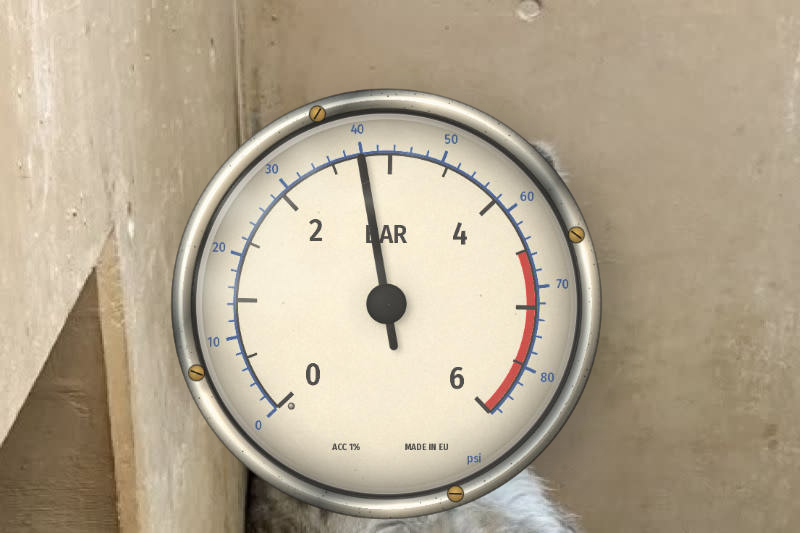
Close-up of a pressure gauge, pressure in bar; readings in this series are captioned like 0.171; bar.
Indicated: 2.75; bar
